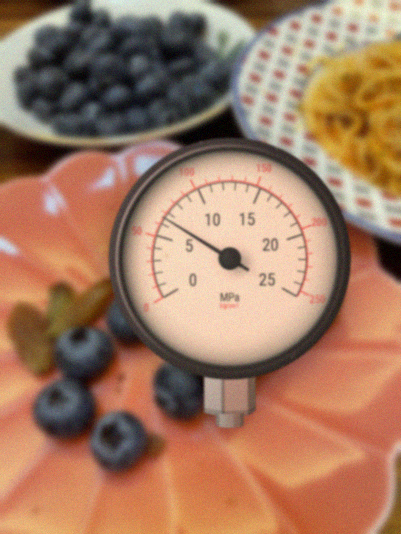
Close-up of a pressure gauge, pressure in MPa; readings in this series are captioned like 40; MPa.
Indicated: 6.5; MPa
